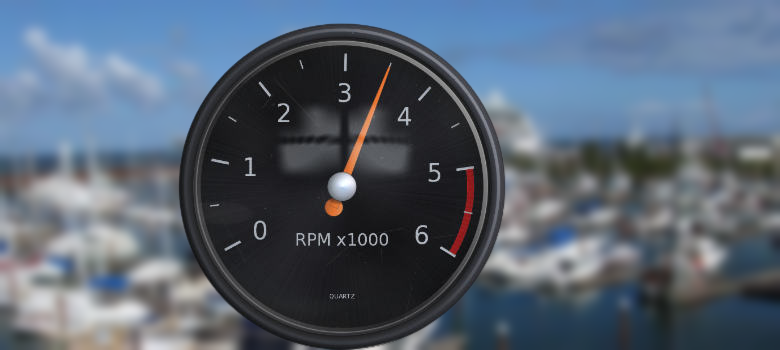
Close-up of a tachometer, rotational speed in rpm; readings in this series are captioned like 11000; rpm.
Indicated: 3500; rpm
